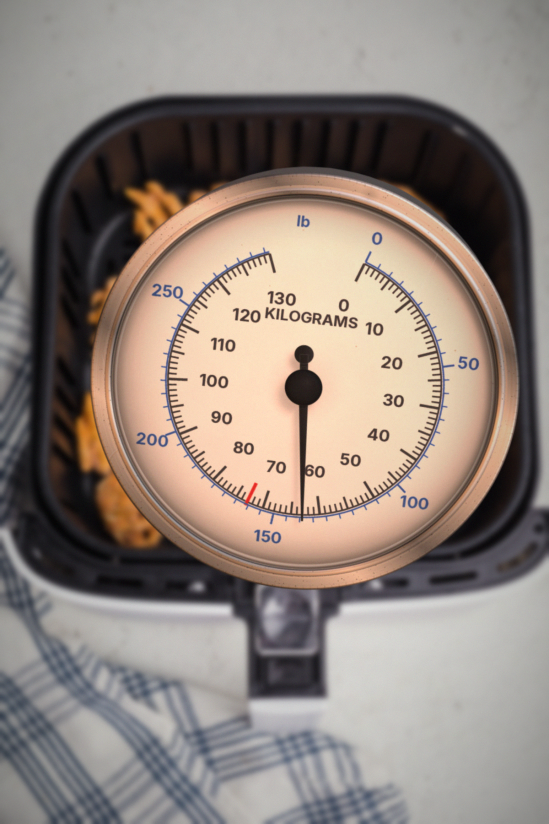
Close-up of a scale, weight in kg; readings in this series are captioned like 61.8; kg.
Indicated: 63; kg
